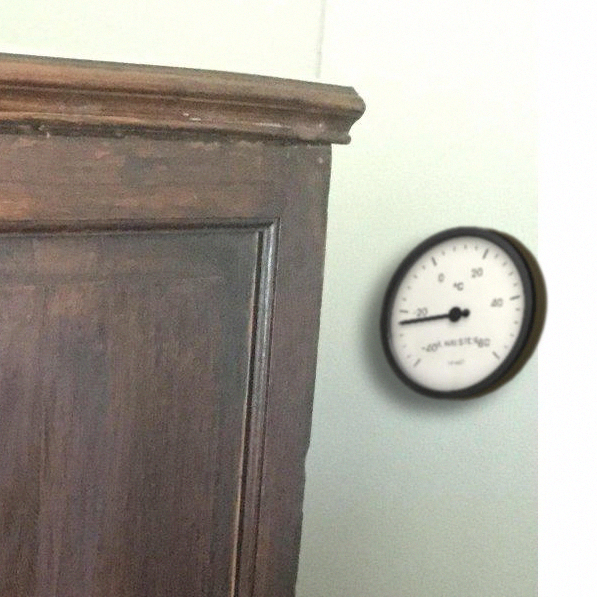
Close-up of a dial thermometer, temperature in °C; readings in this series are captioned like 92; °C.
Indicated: -24; °C
